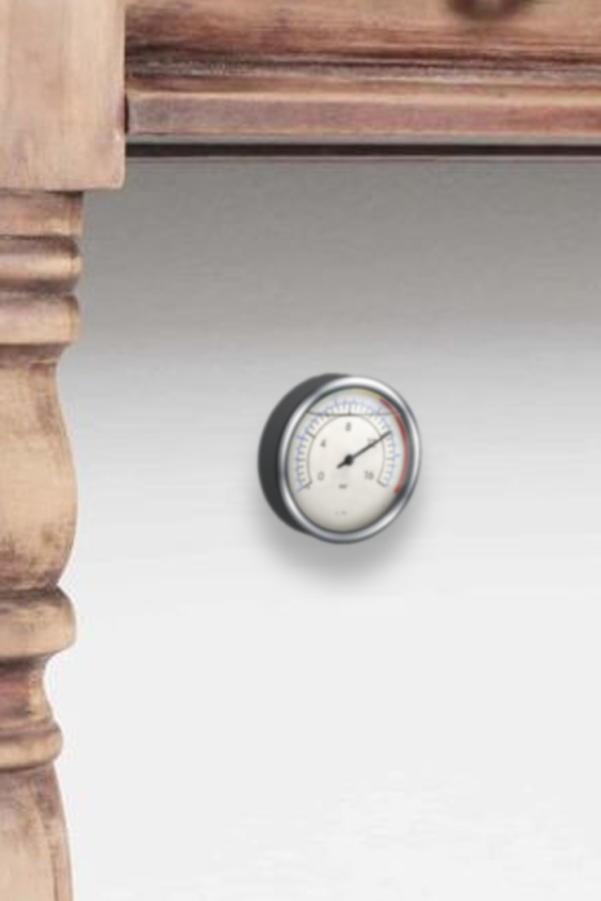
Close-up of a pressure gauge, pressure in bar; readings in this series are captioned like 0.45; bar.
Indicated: 12; bar
